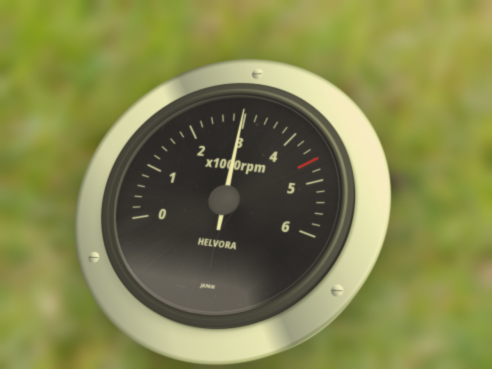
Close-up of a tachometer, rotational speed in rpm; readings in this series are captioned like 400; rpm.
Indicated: 3000; rpm
